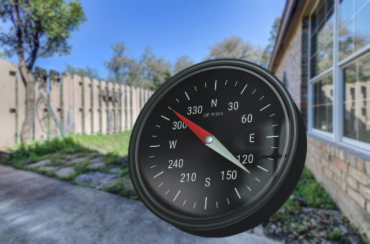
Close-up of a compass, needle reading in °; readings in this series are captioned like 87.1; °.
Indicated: 310; °
